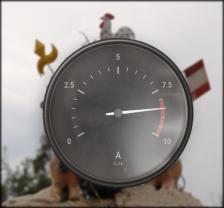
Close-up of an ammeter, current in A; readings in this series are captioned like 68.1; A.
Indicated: 8.5; A
